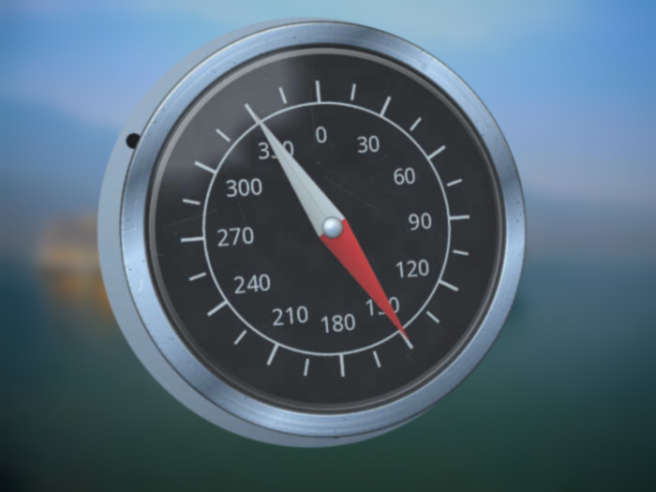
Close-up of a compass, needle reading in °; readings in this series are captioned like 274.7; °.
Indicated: 150; °
